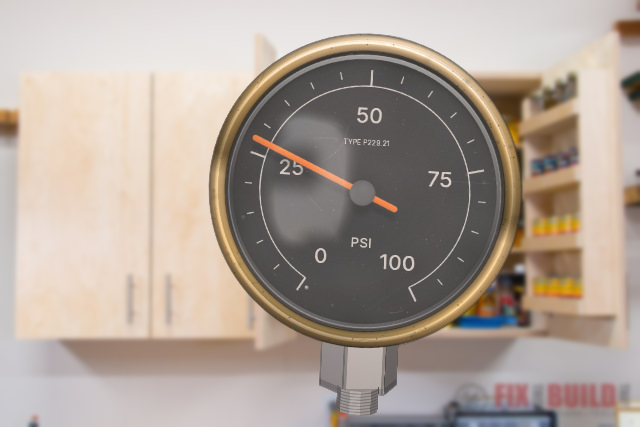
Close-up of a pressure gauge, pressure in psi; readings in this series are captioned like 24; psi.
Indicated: 27.5; psi
